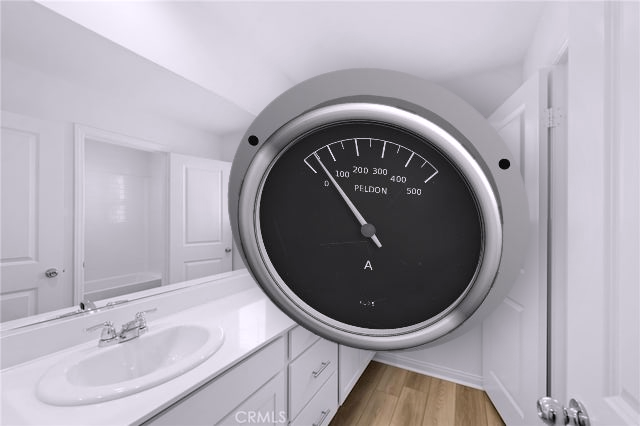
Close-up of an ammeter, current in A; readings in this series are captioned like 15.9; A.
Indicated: 50; A
